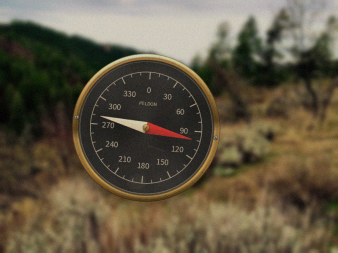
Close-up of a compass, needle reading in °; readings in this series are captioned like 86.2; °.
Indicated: 100; °
